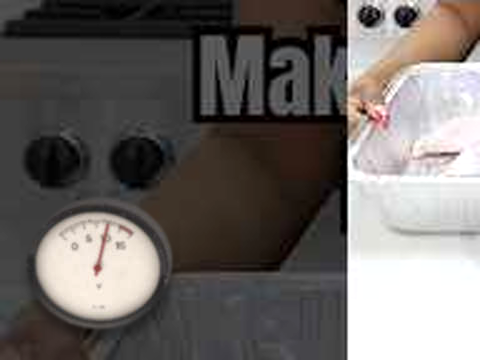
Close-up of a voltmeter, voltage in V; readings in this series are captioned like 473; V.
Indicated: 10; V
